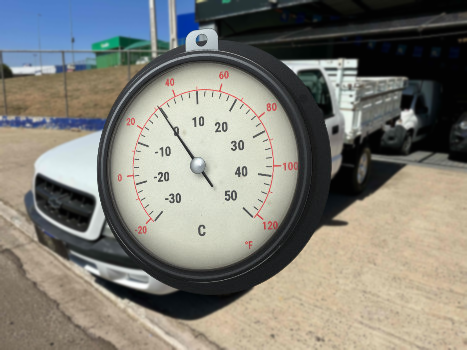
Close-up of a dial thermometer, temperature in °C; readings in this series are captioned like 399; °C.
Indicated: 0; °C
